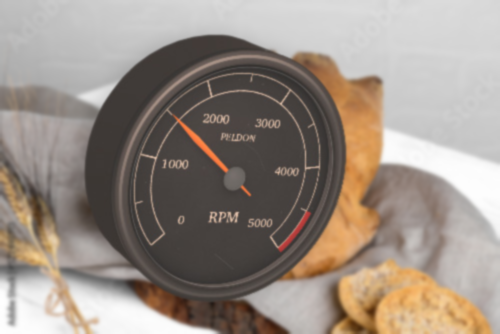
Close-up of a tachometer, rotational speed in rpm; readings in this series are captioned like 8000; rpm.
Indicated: 1500; rpm
